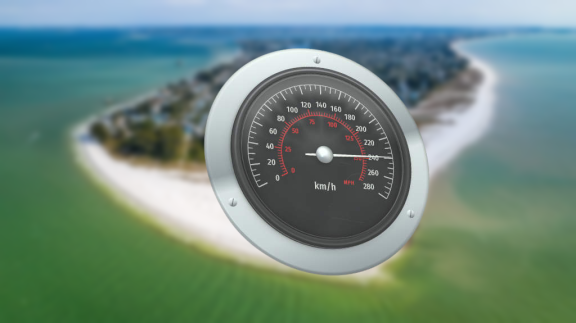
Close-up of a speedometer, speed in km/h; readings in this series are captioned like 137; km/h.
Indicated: 240; km/h
